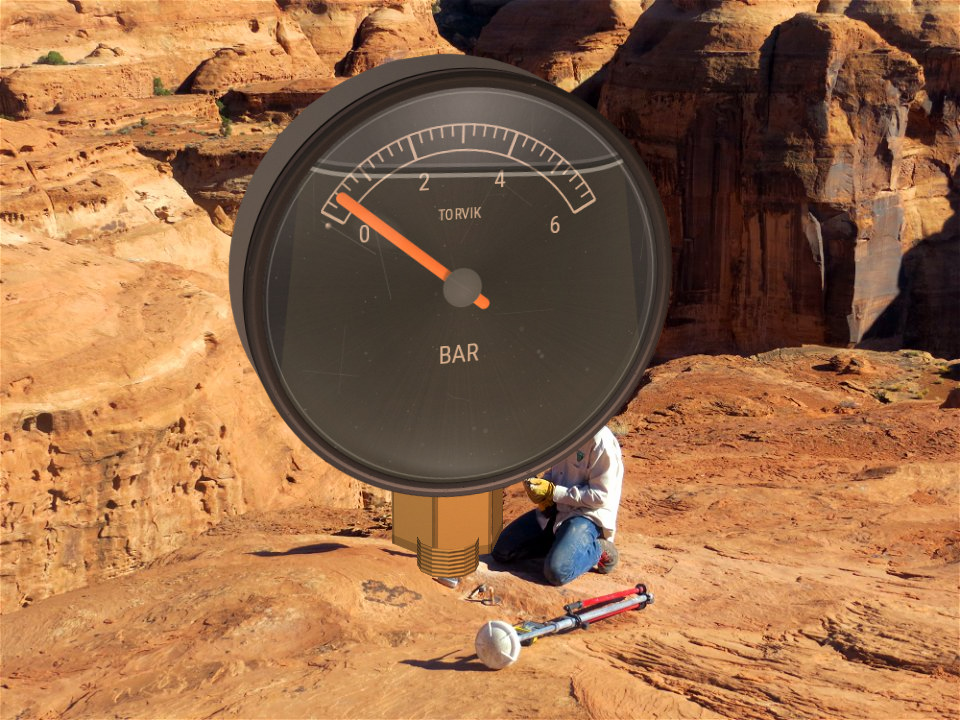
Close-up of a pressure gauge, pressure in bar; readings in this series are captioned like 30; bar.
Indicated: 0.4; bar
